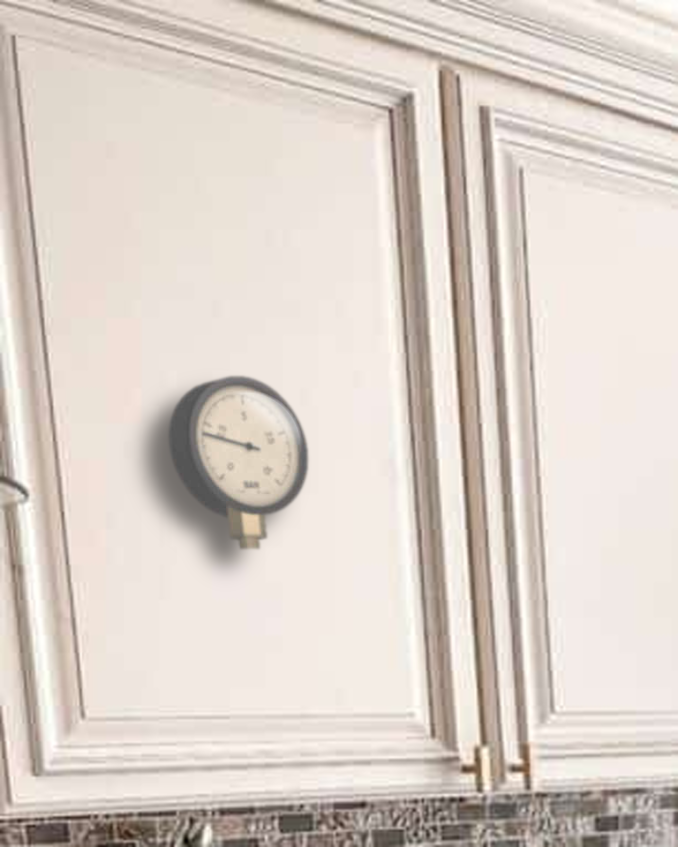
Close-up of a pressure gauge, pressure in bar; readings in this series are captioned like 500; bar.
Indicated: 2; bar
